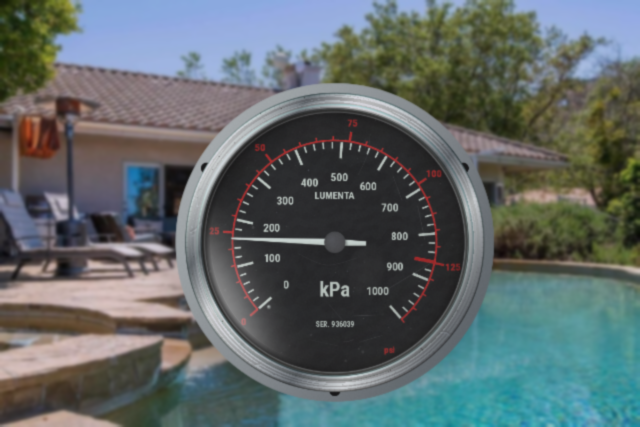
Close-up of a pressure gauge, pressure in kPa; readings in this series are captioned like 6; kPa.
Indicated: 160; kPa
